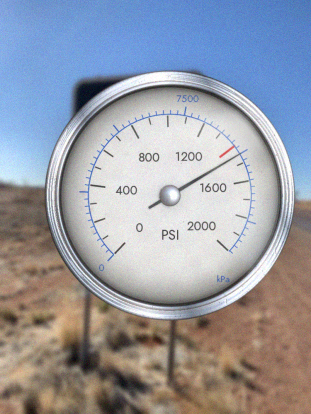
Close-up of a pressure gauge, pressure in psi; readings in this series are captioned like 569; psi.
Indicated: 1450; psi
